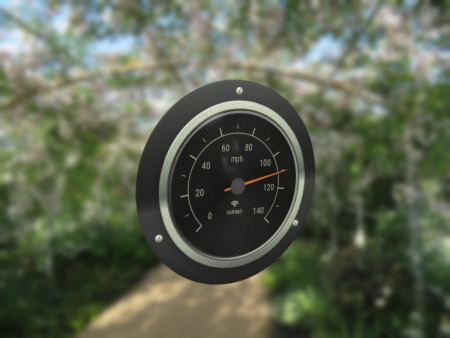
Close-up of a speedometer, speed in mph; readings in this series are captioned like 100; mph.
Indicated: 110; mph
